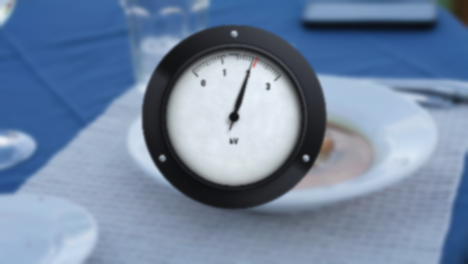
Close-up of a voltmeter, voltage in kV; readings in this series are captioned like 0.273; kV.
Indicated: 2; kV
